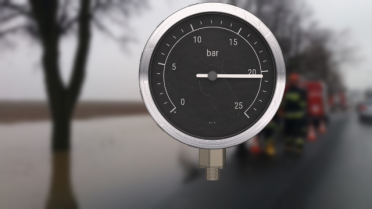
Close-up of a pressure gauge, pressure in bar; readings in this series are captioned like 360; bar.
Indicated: 20.5; bar
